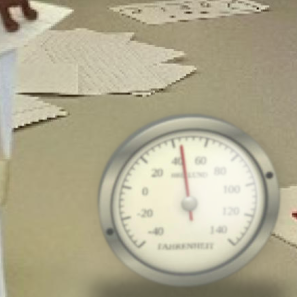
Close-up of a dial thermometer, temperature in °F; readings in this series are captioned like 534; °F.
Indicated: 44; °F
